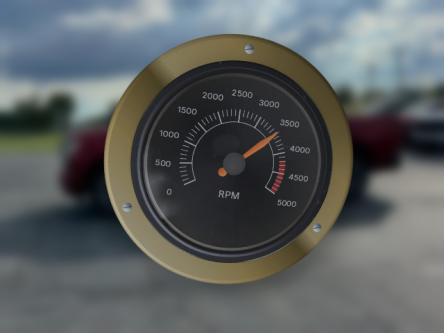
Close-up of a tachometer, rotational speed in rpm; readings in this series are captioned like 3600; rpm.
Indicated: 3500; rpm
